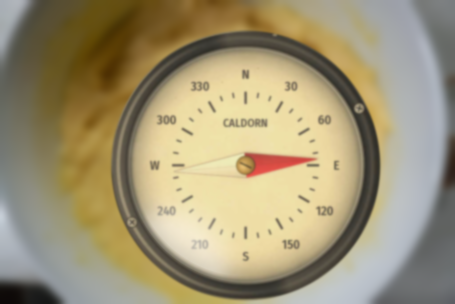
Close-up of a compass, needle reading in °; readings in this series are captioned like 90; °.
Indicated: 85; °
